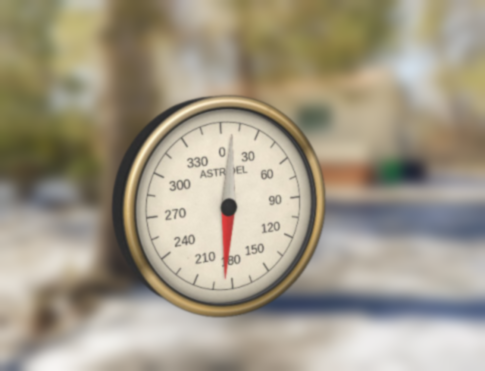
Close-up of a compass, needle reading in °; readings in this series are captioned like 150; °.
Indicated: 187.5; °
